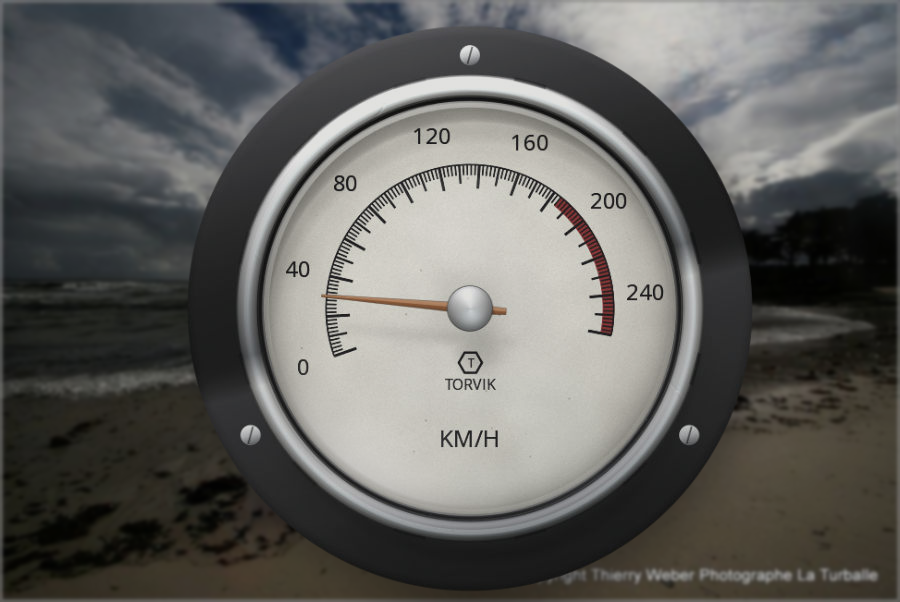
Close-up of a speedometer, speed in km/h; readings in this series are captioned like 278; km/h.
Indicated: 30; km/h
